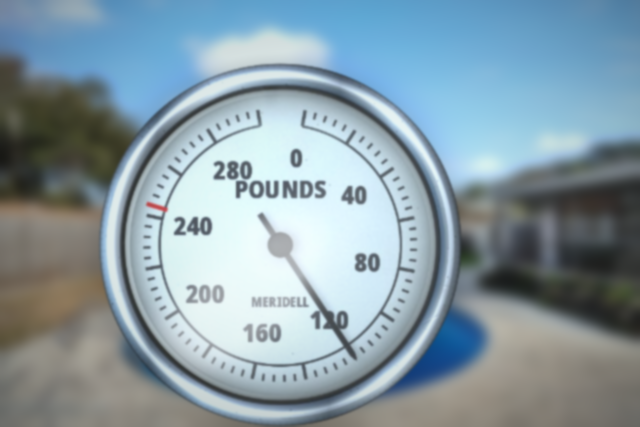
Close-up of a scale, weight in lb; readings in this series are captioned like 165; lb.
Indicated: 120; lb
